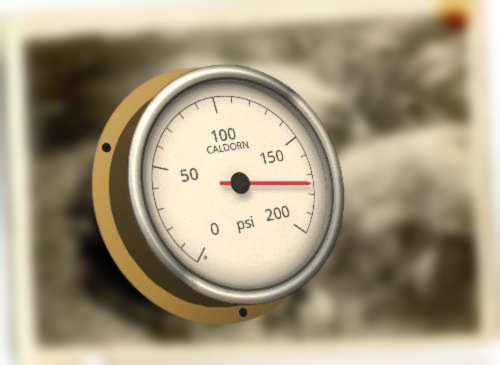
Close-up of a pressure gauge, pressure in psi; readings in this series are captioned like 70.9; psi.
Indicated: 175; psi
